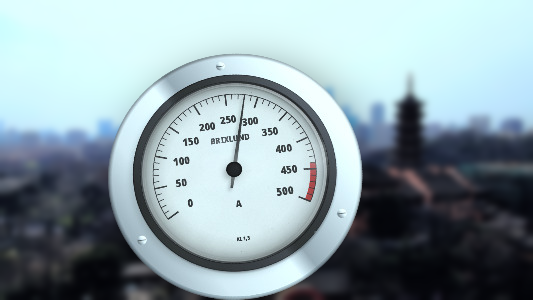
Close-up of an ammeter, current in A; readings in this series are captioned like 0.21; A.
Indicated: 280; A
